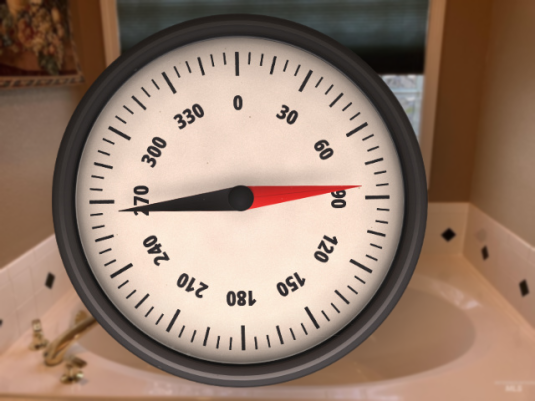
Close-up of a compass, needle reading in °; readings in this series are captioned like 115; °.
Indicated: 85; °
